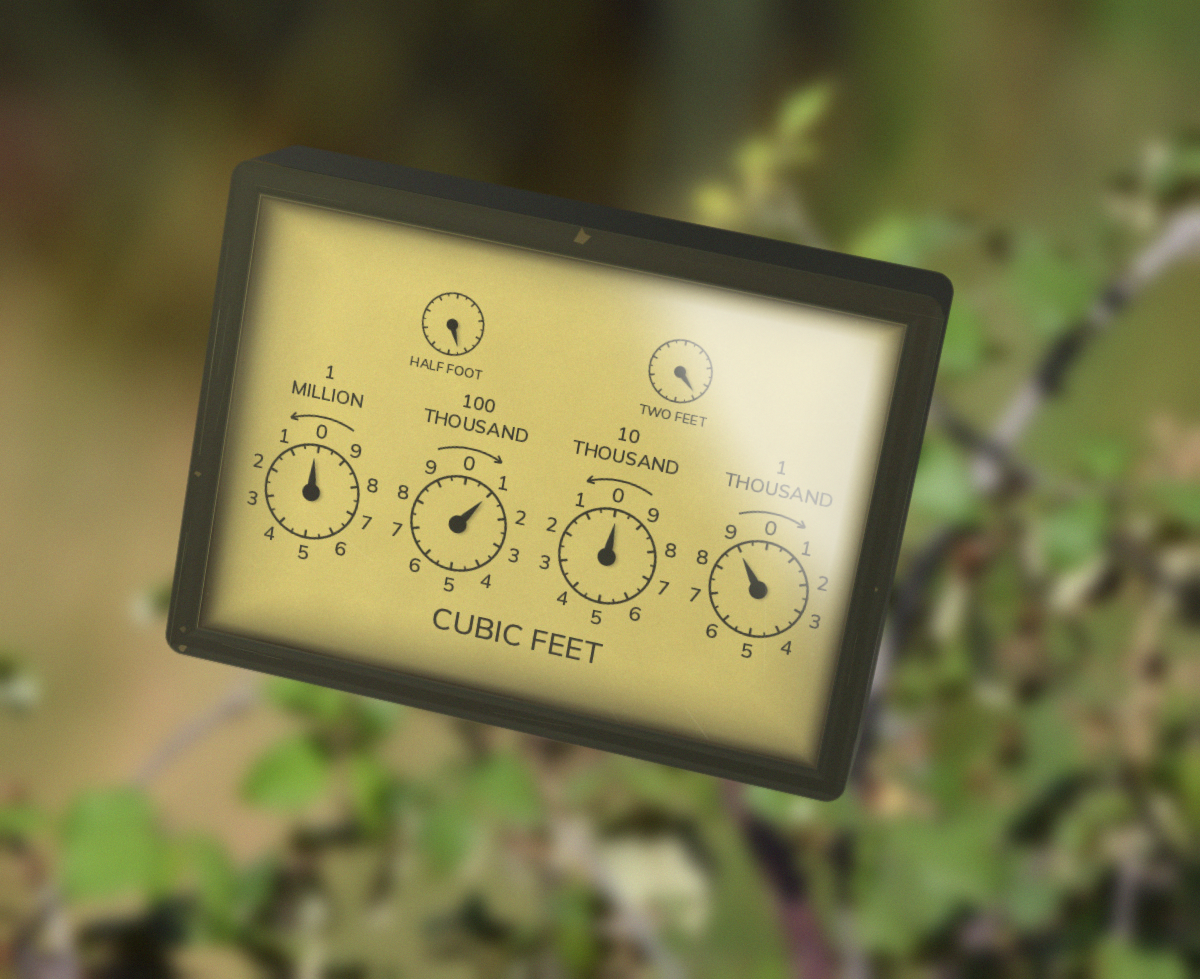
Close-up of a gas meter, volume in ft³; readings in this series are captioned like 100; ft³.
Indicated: 9900; ft³
